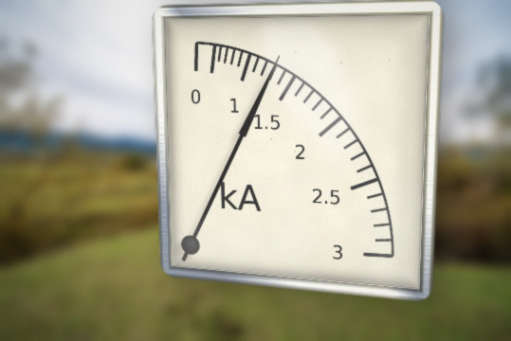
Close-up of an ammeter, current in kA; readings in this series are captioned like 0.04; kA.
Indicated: 1.3; kA
